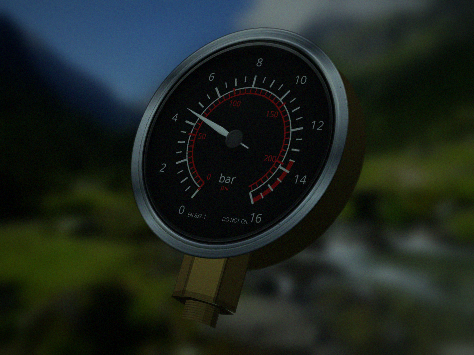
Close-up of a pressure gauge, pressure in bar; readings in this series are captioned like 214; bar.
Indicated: 4.5; bar
